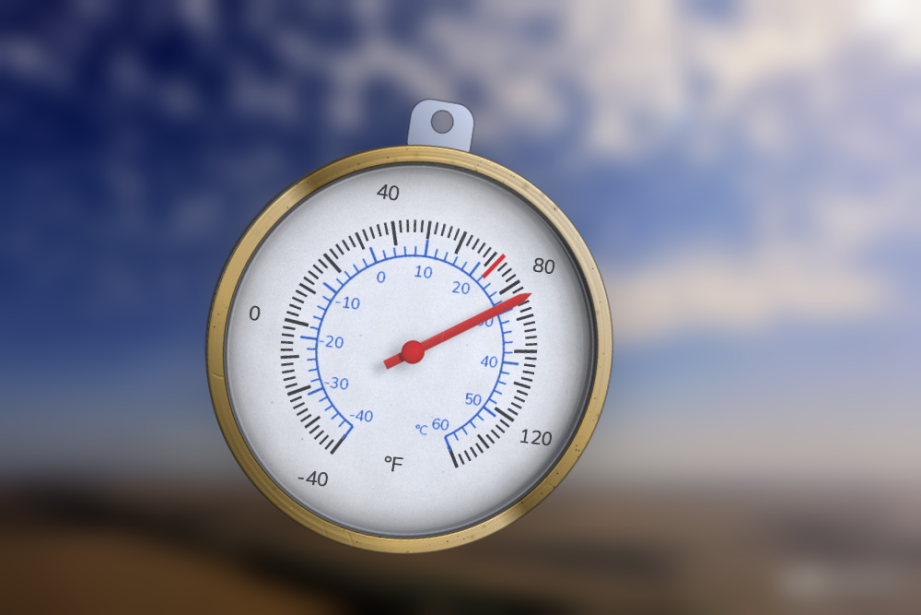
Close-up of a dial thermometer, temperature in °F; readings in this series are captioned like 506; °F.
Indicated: 84; °F
